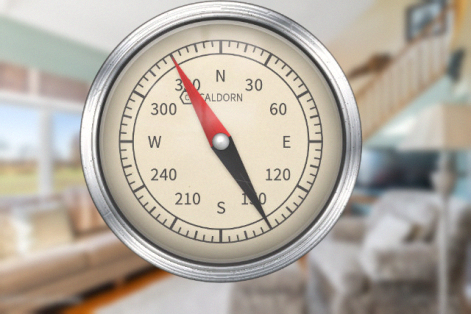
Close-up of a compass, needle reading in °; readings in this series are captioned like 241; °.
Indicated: 330; °
